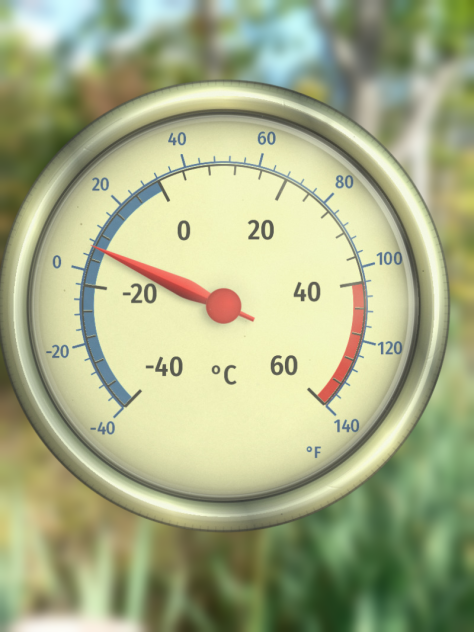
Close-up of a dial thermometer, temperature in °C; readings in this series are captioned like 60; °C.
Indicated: -14; °C
